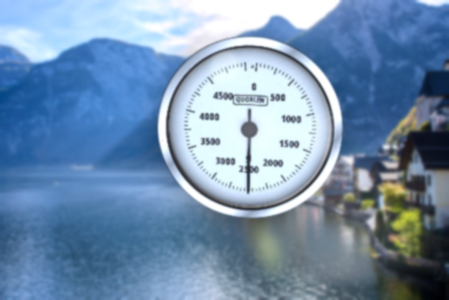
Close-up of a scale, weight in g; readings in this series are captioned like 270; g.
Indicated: 2500; g
